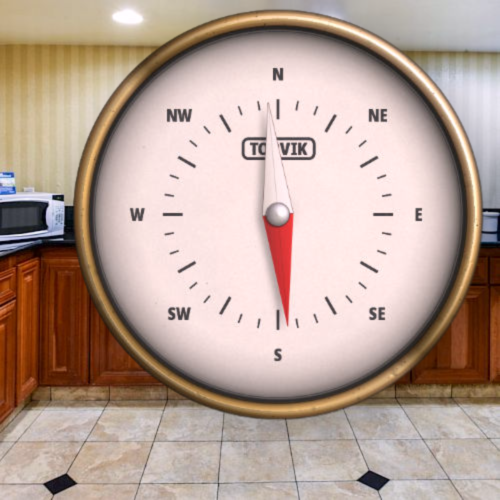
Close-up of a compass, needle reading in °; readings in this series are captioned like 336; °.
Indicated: 175; °
